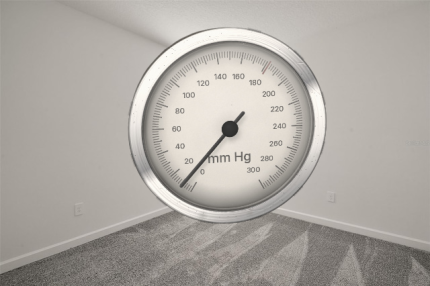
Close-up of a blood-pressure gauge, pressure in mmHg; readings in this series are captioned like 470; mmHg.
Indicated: 10; mmHg
